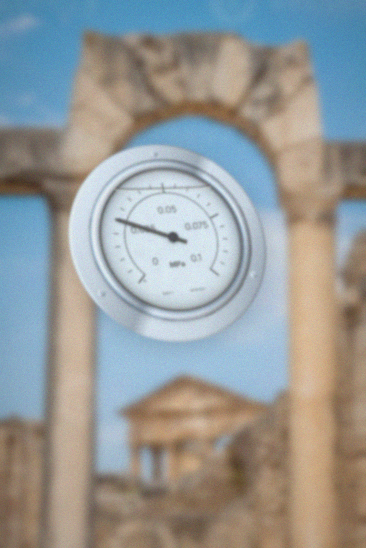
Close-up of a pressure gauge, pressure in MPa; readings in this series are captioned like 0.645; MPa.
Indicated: 0.025; MPa
